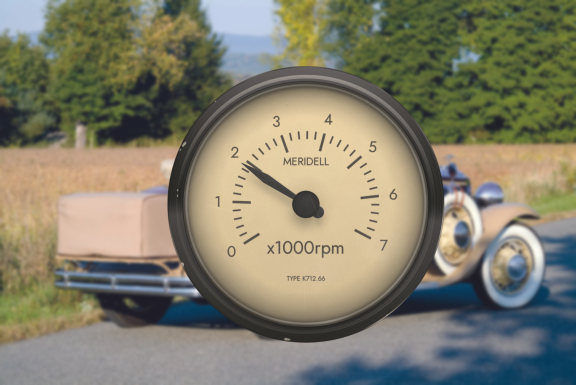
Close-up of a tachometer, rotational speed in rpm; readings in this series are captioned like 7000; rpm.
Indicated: 1900; rpm
